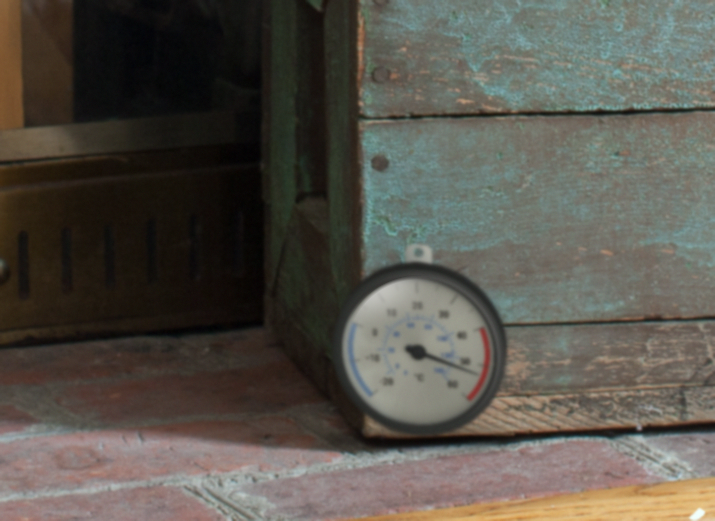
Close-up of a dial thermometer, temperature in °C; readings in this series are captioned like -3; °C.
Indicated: 52.5; °C
